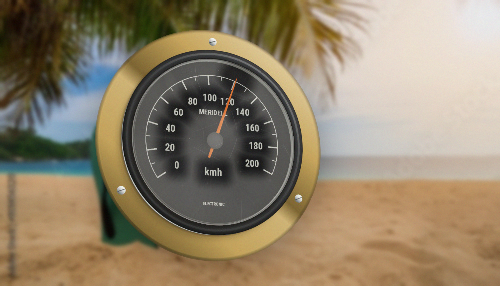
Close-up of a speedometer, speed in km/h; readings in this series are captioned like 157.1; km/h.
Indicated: 120; km/h
